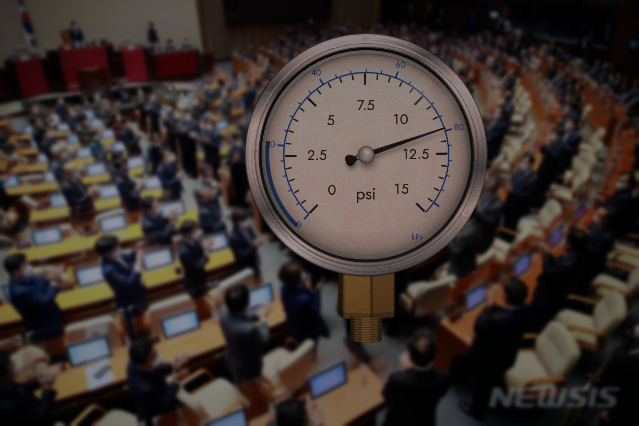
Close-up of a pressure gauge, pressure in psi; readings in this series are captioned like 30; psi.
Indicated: 11.5; psi
